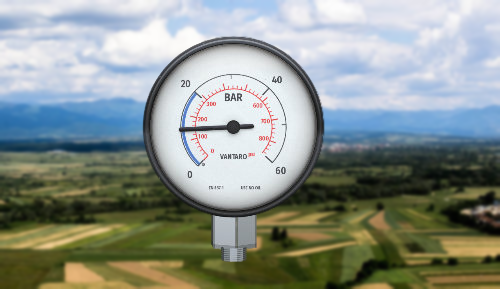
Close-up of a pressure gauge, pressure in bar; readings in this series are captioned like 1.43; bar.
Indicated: 10; bar
